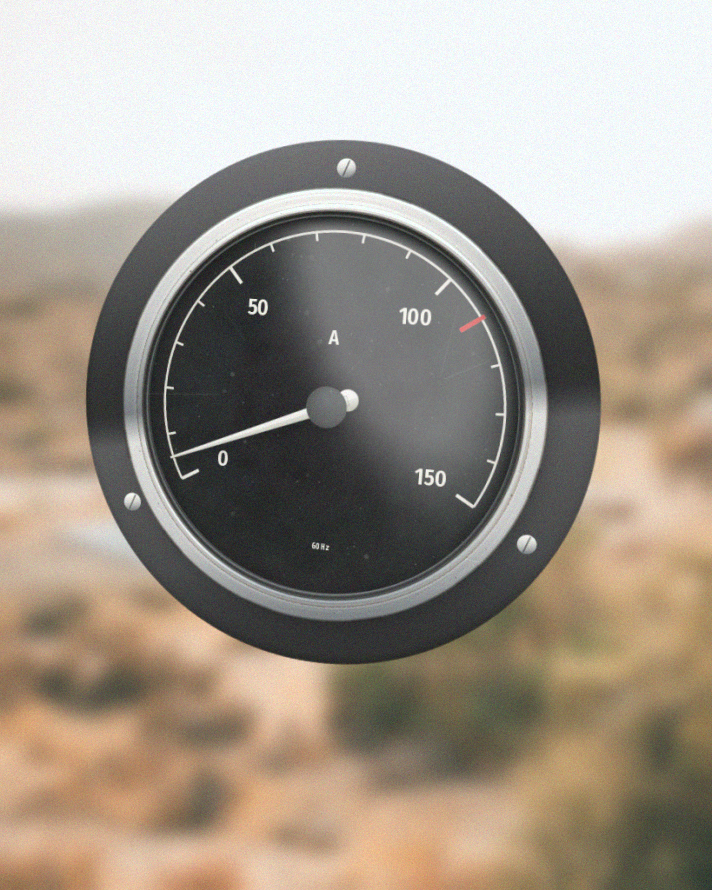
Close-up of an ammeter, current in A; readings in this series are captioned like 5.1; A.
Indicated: 5; A
